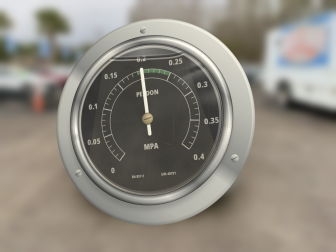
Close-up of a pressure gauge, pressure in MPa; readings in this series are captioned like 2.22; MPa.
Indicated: 0.2; MPa
